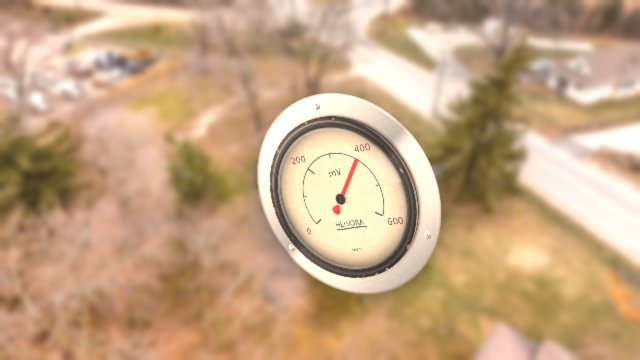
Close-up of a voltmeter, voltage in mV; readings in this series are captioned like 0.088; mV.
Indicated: 400; mV
